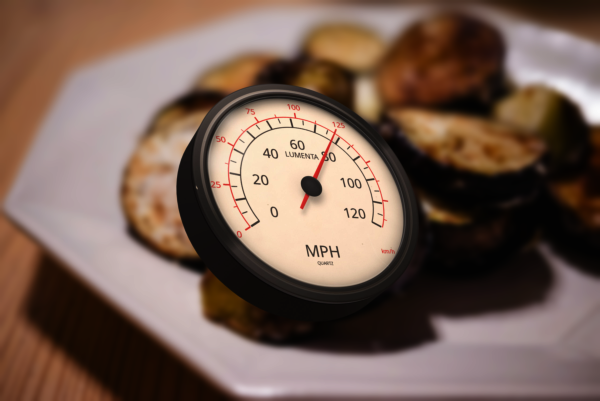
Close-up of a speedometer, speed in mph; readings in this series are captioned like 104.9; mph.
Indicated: 77.5; mph
